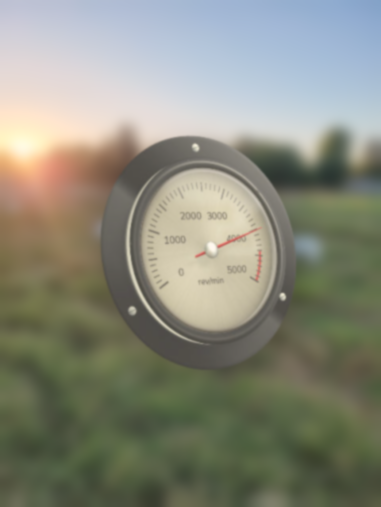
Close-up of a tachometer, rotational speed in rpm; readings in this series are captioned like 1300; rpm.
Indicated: 4000; rpm
